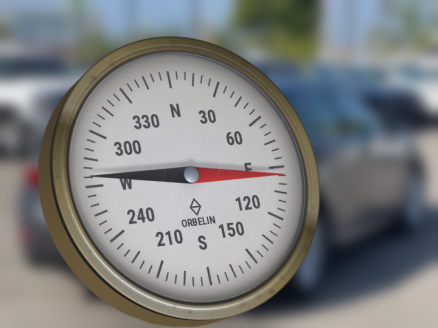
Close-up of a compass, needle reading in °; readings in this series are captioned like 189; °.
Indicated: 95; °
